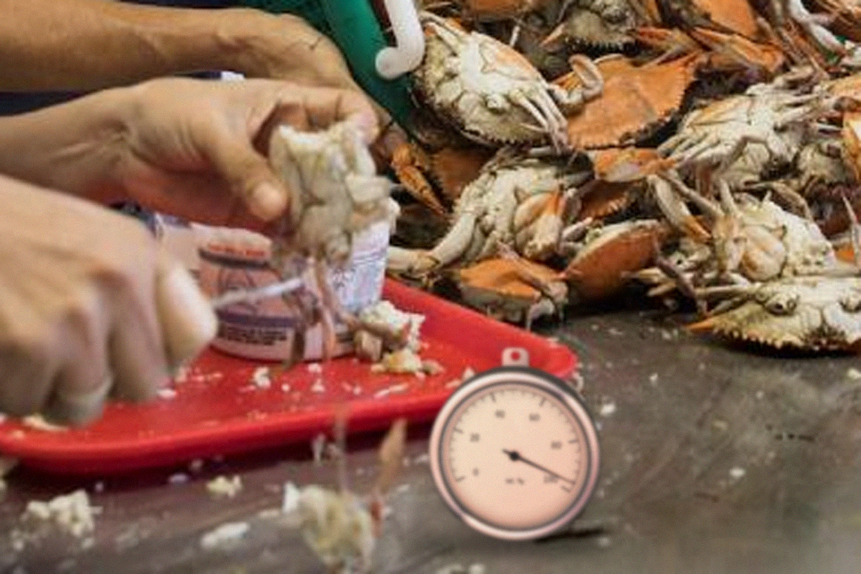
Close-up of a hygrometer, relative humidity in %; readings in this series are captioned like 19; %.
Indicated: 96; %
